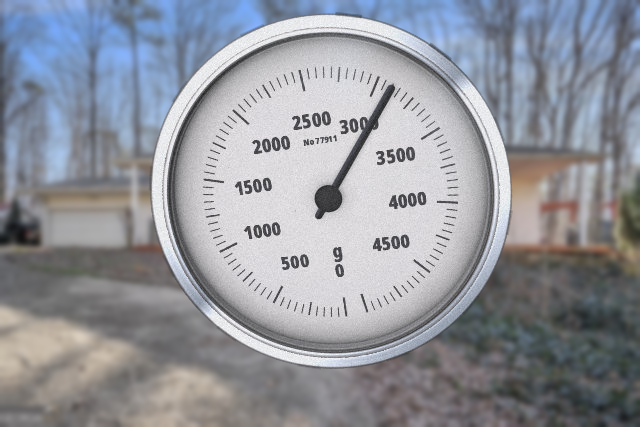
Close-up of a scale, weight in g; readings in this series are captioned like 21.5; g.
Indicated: 3100; g
